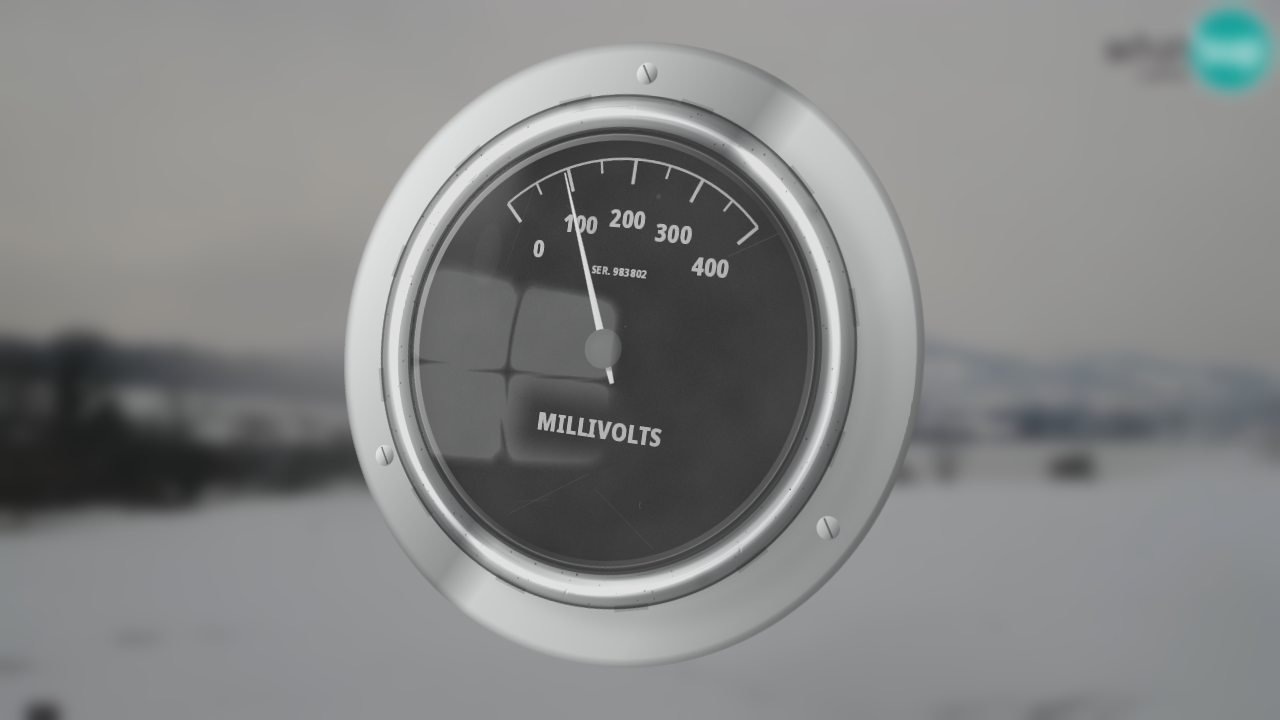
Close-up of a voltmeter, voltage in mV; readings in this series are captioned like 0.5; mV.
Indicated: 100; mV
